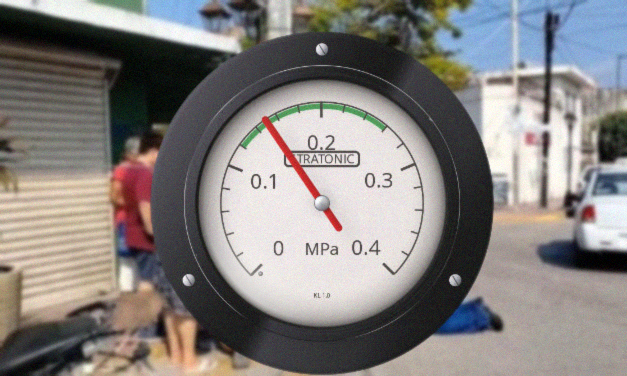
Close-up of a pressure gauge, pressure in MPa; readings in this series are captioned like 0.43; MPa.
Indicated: 0.15; MPa
